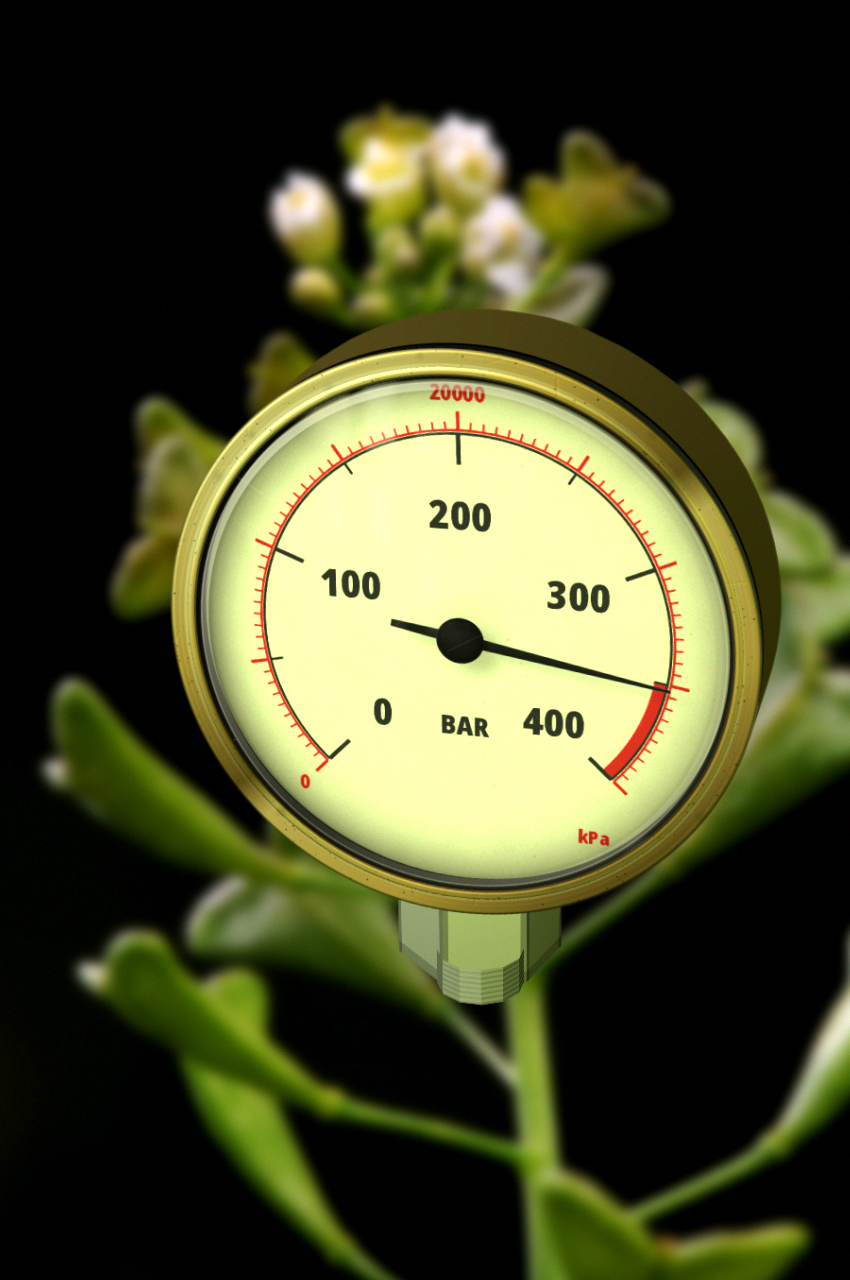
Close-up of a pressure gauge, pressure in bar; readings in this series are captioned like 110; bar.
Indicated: 350; bar
